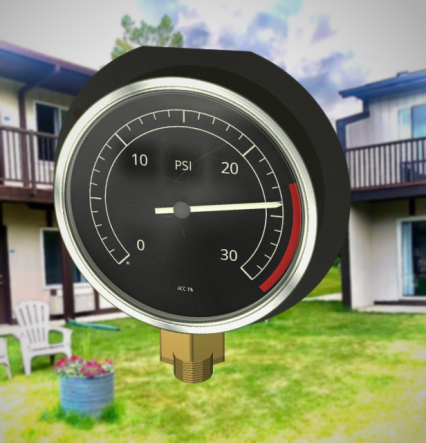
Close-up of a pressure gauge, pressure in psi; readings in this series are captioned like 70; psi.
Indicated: 24; psi
